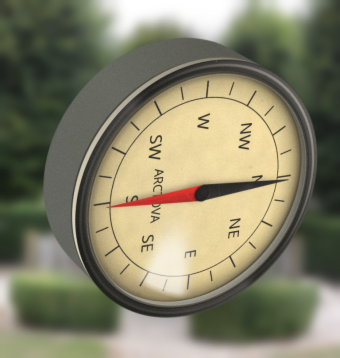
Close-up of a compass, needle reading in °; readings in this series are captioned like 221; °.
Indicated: 180; °
